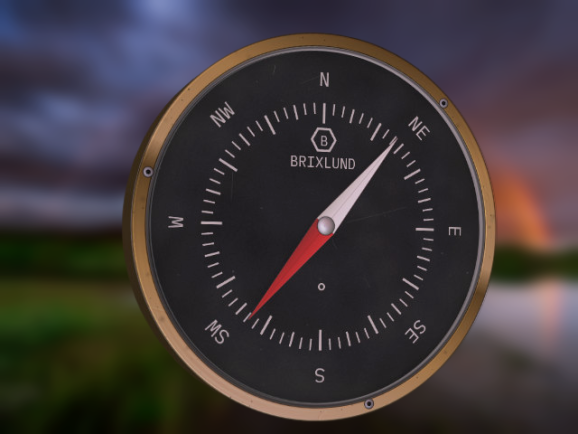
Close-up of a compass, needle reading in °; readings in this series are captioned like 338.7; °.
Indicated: 220; °
